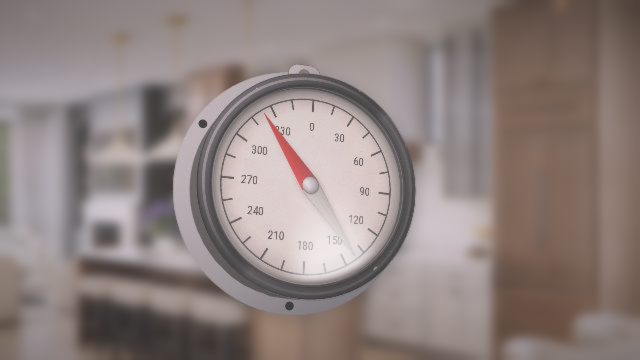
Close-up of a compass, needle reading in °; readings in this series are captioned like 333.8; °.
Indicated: 322.5; °
